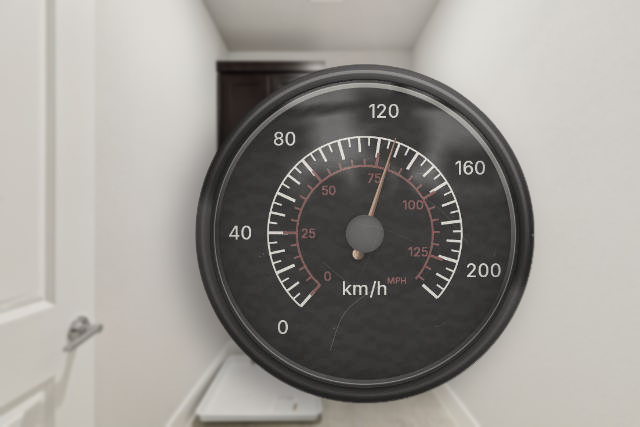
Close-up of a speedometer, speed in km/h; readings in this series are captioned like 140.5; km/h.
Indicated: 127.5; km/h
